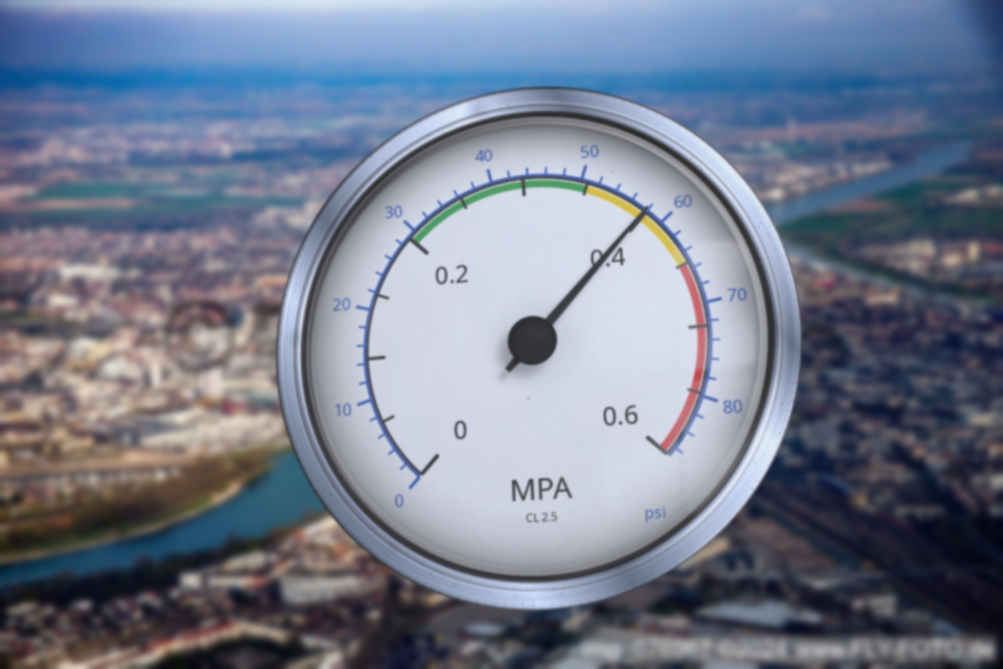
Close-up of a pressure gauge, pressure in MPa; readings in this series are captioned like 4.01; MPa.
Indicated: 0.4; MPa
